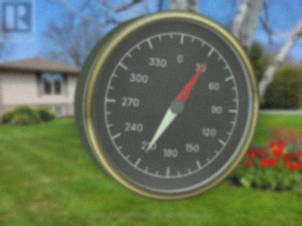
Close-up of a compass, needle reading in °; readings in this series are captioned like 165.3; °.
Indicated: 30; °
